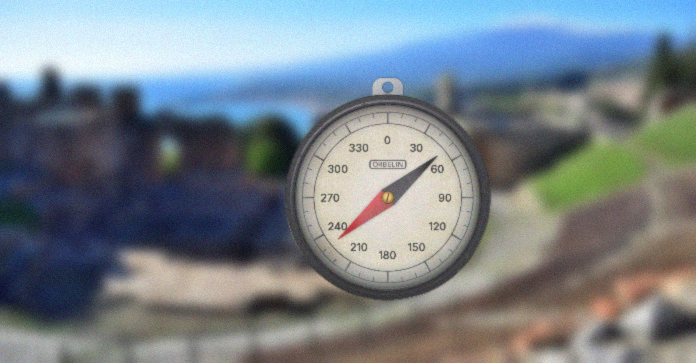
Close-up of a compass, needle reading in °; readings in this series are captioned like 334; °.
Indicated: 230; °
